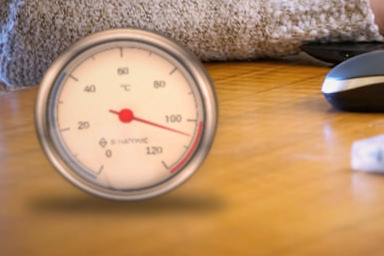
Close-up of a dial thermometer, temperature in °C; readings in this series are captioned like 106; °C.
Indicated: 105; °C
